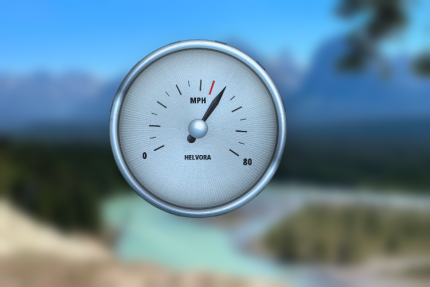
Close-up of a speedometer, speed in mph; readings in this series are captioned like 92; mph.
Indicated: 50; mph
